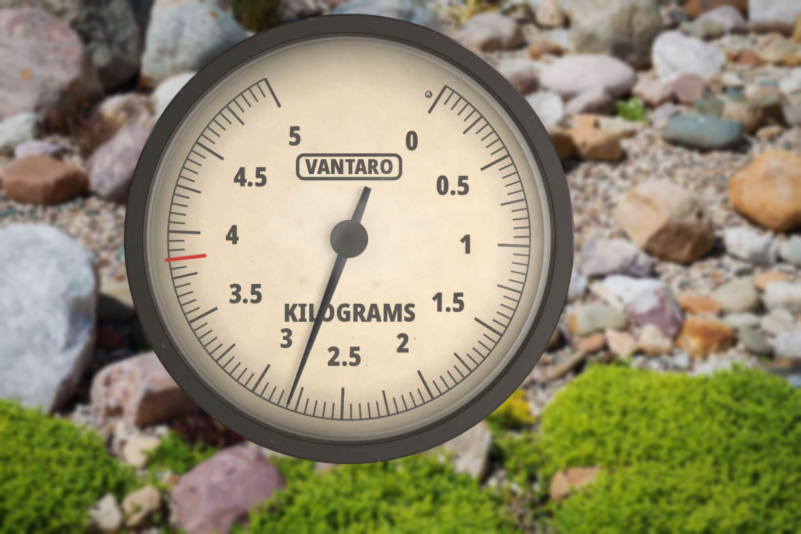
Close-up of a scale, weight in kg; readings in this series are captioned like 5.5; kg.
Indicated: 2.8; kg
